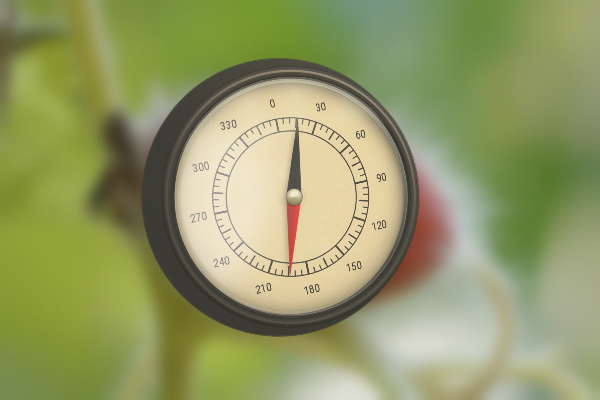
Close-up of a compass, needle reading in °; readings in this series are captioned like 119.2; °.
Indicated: 195; °
